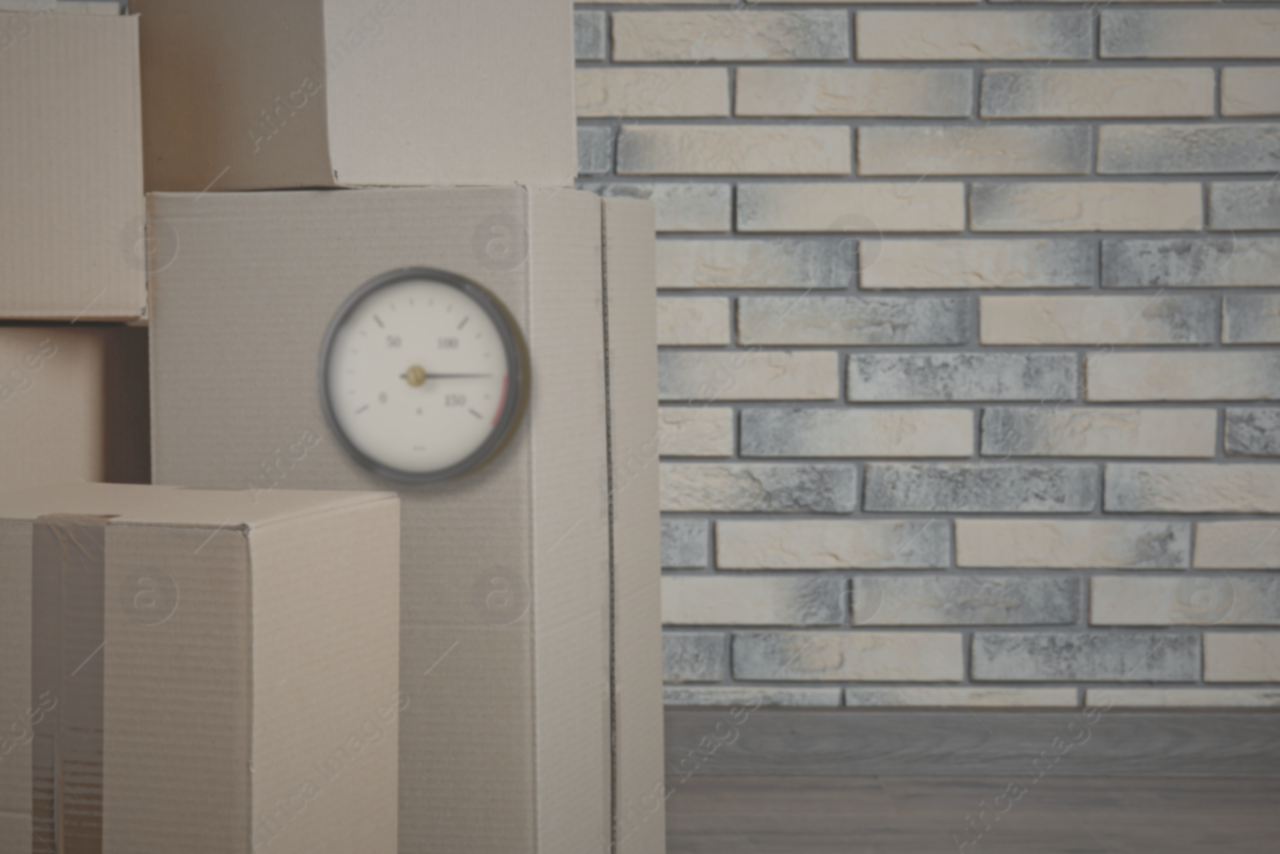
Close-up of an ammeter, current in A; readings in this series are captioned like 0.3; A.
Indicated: 130; A
